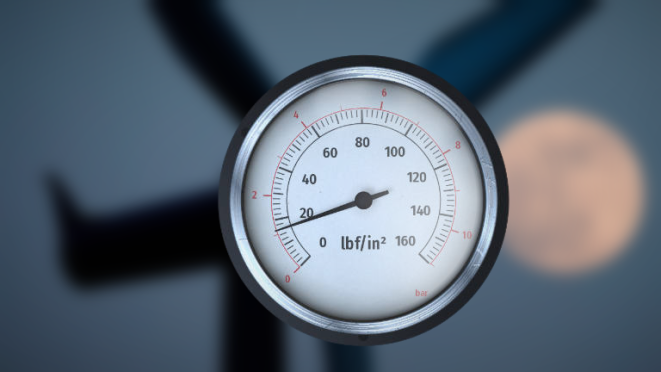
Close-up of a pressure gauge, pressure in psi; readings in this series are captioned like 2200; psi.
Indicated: 16; psi
